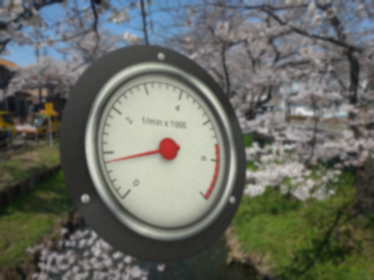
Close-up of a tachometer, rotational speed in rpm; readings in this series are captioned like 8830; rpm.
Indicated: 800; rpm
